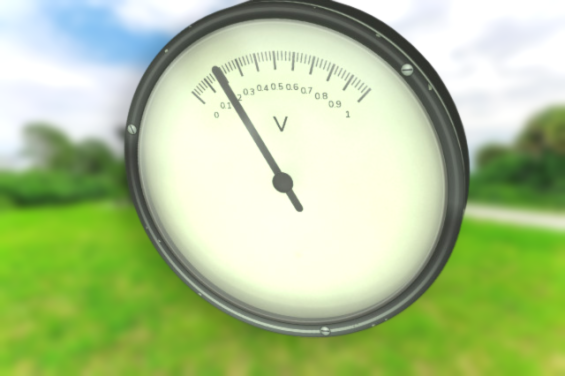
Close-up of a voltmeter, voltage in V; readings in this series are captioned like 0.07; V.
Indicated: 0.2; V
